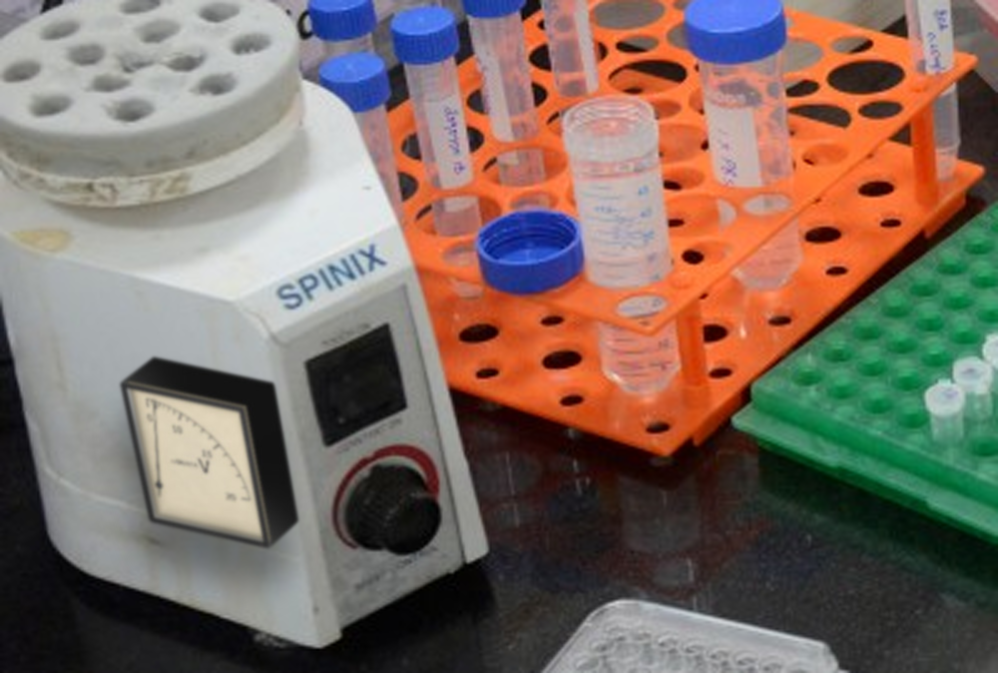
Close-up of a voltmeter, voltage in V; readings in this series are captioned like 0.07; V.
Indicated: 5; V
